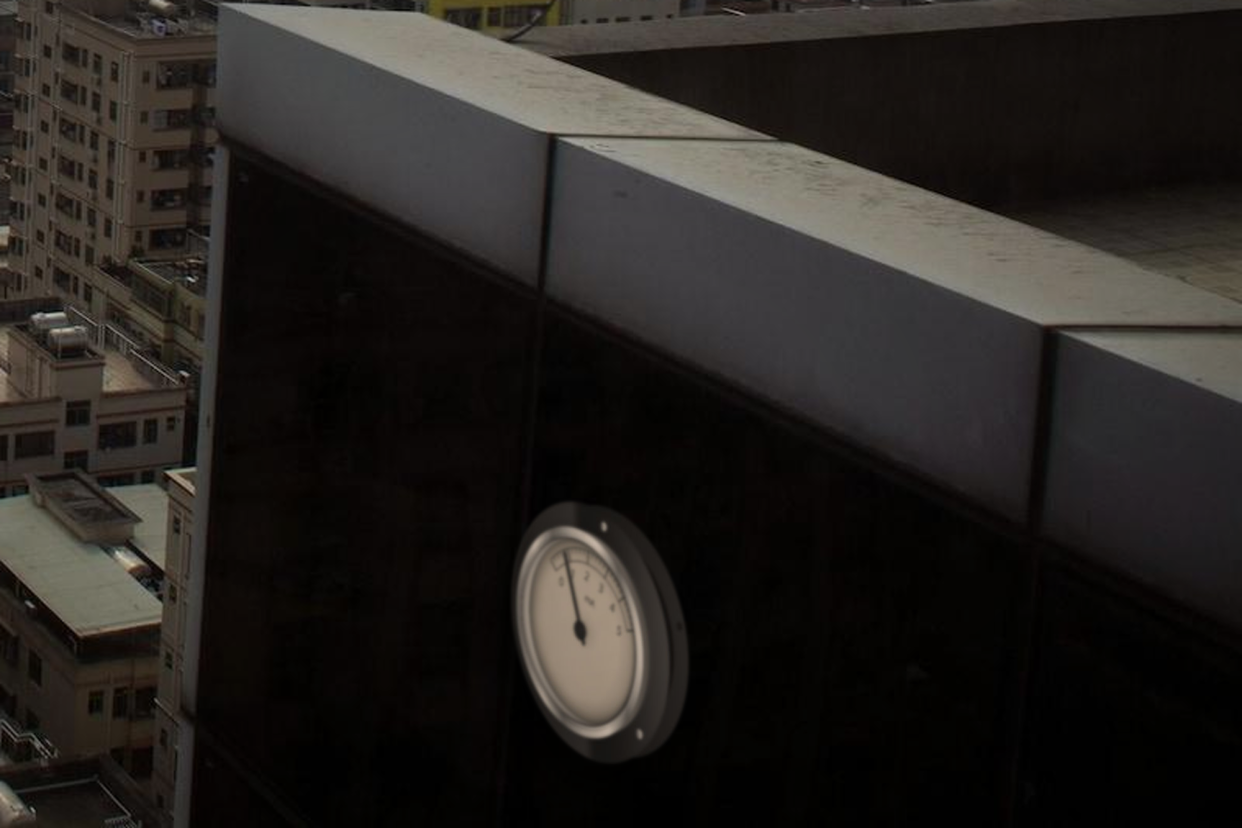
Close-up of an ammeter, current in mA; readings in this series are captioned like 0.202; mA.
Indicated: 1; mA
